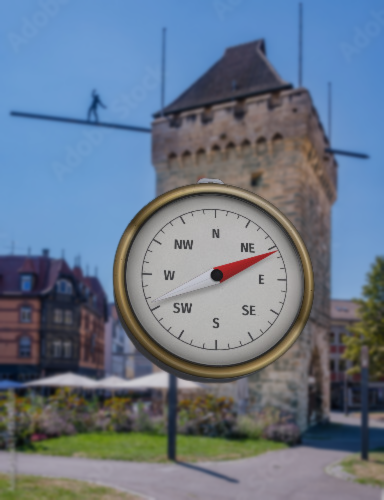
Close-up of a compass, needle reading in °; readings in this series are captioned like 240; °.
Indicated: 65; °
